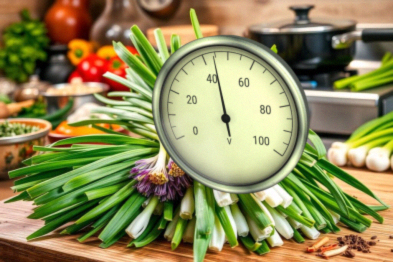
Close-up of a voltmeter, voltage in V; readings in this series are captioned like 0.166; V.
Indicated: 45; V
